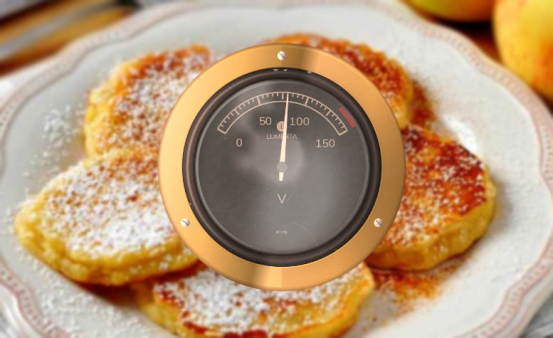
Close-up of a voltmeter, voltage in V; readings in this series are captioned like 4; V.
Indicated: 80; V
